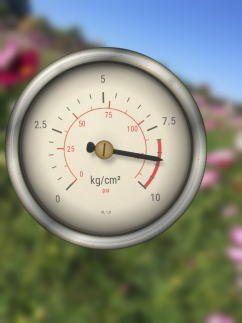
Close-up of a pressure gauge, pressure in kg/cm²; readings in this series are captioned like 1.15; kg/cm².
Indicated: 8.75; kg/cm²
